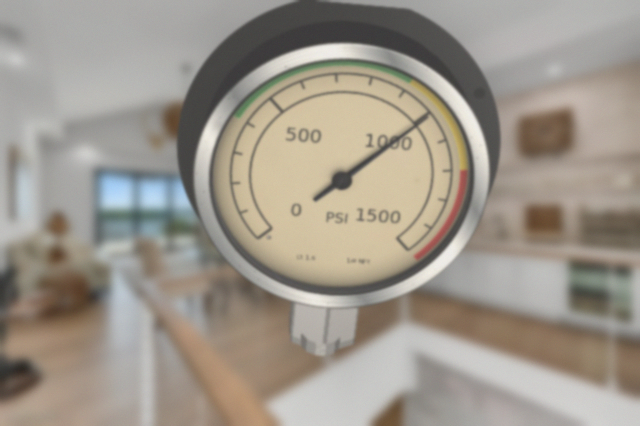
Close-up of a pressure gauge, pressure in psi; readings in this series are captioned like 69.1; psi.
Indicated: 1000; psi
